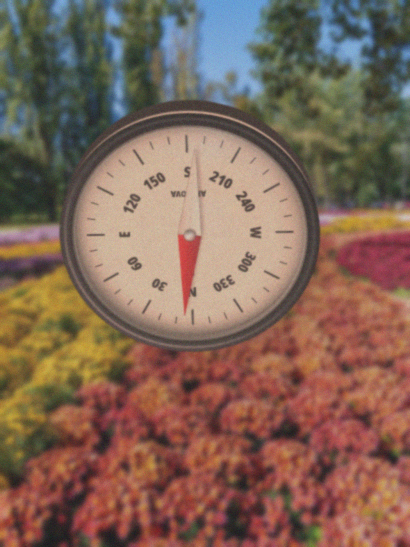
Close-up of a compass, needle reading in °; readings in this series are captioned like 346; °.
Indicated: 5; °
